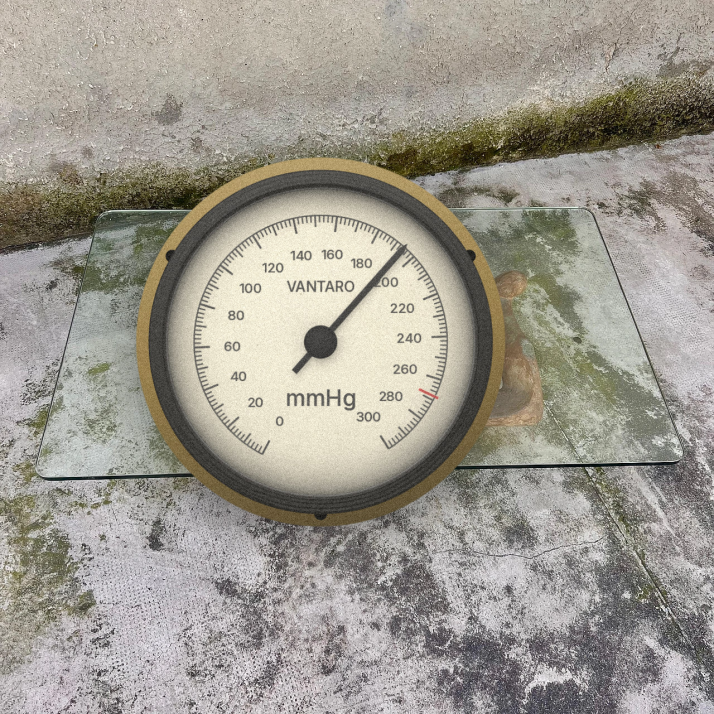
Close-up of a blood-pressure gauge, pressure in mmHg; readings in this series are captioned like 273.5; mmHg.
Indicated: 194; mmHg
